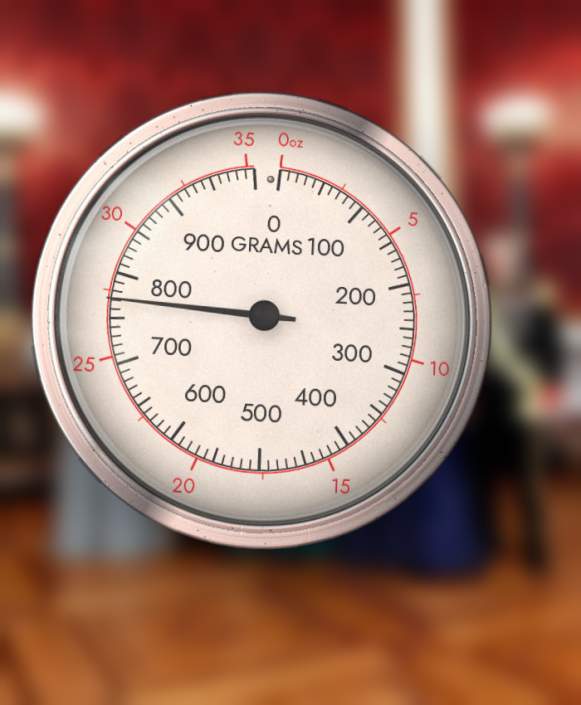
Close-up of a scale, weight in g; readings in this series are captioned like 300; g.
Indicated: 770; g
